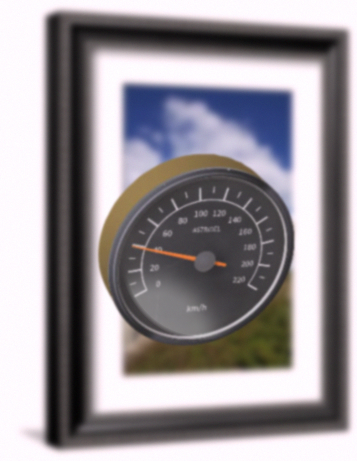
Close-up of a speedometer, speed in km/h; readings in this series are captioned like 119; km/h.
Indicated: 40; km/h
